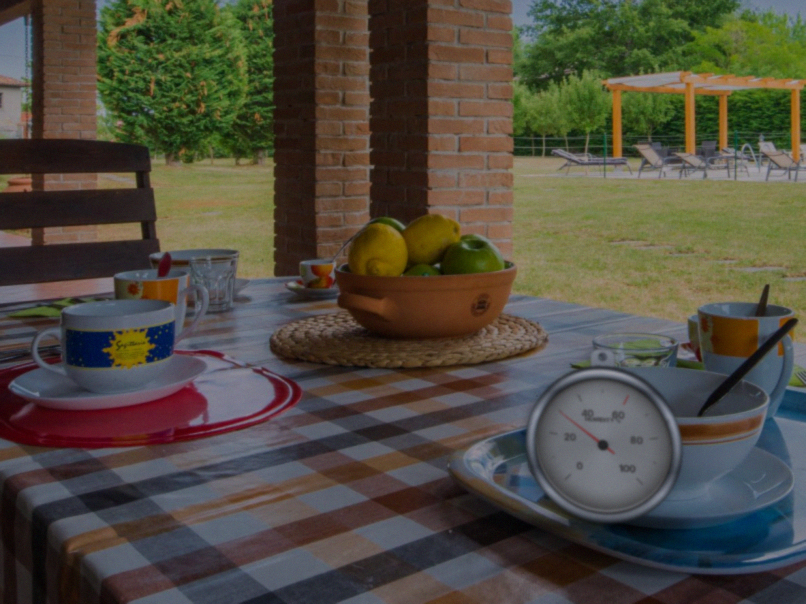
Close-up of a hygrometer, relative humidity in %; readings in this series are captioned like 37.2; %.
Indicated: 30; %
